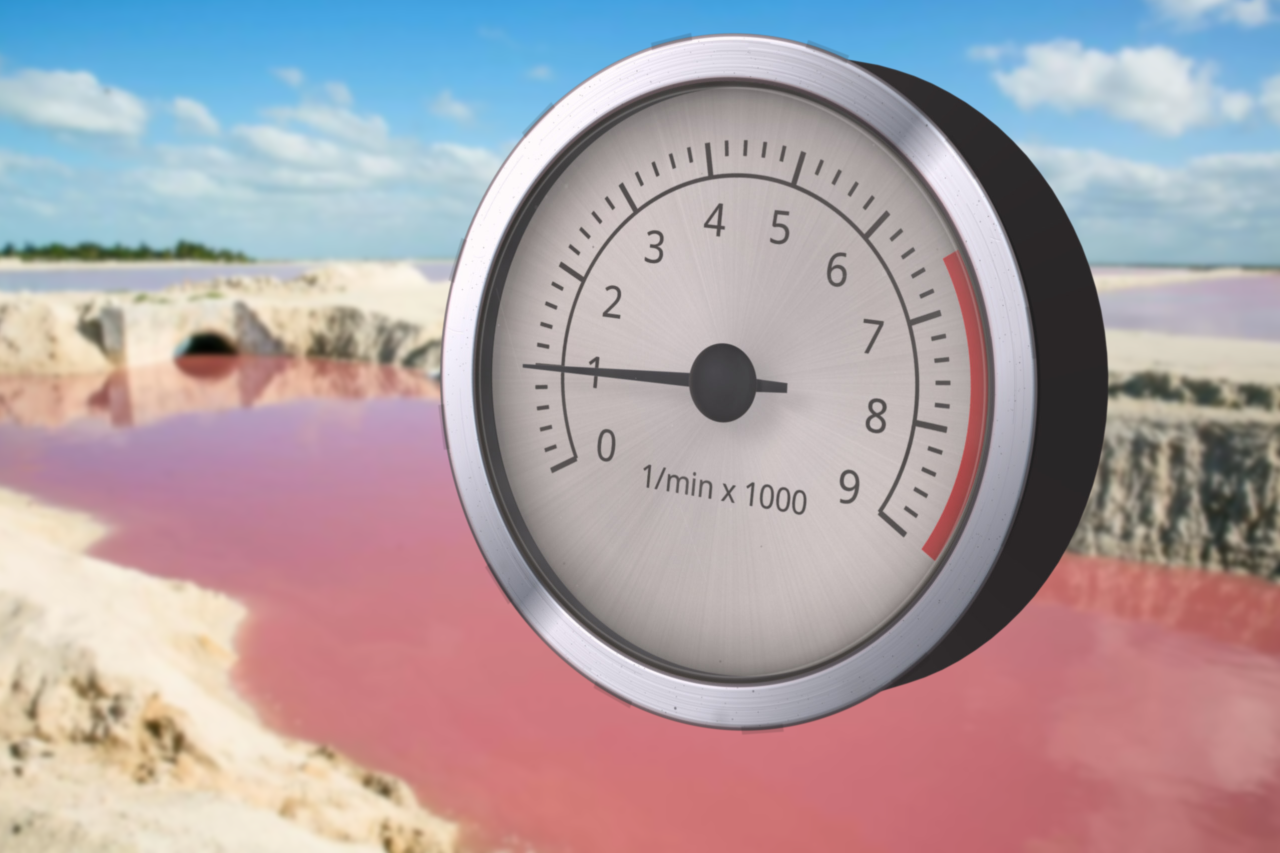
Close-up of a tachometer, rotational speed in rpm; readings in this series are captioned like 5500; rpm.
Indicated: 1000; rpm
